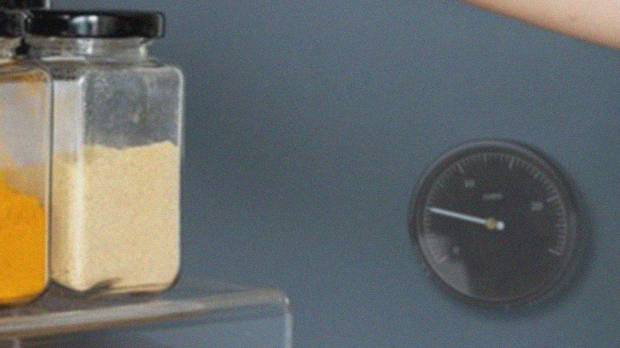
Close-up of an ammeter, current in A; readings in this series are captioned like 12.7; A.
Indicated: 5; A
